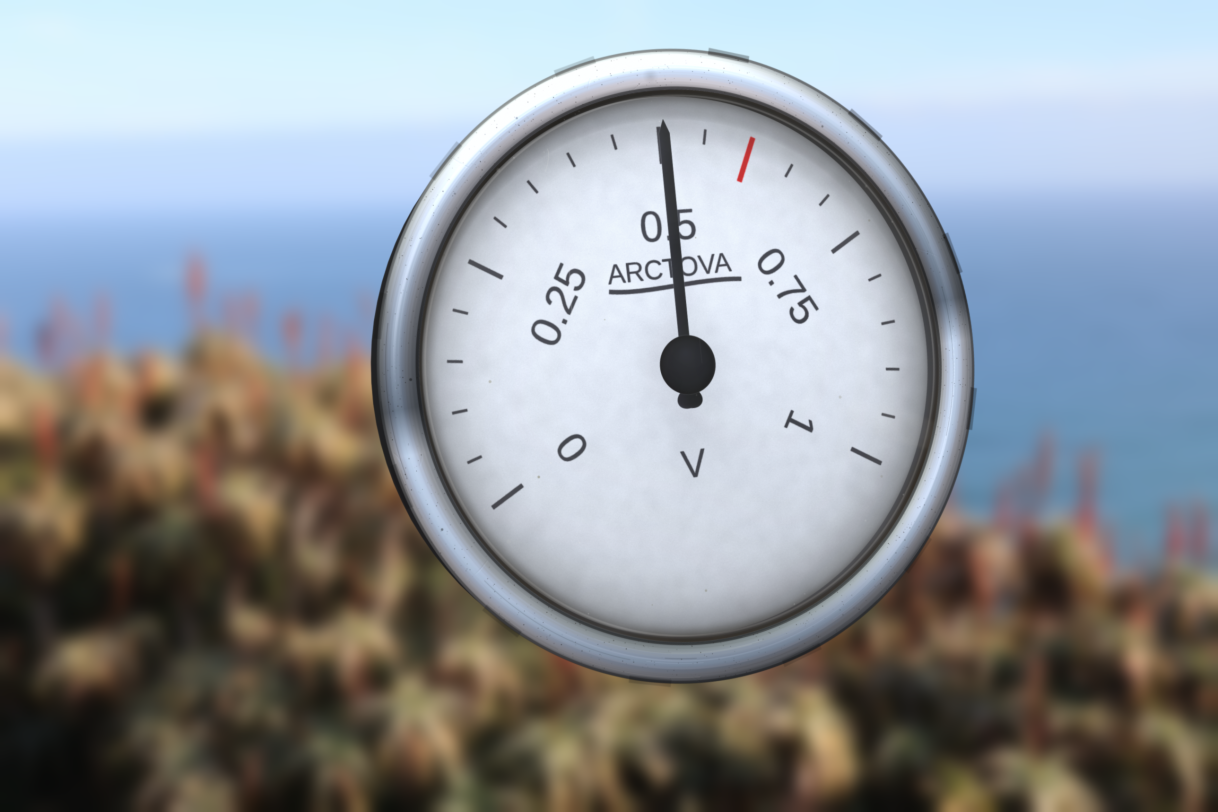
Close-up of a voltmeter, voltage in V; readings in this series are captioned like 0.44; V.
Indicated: 0.5; V
